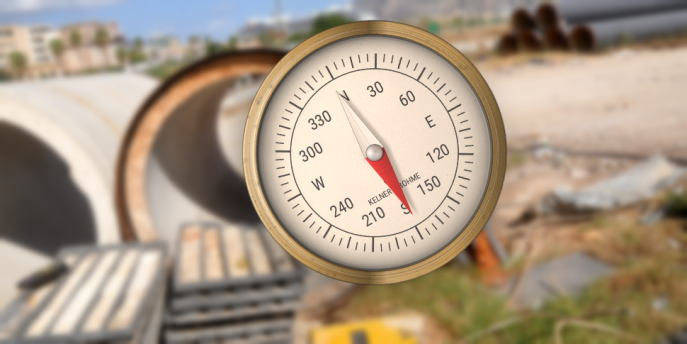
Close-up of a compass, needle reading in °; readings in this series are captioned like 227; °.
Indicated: 177.5; °
